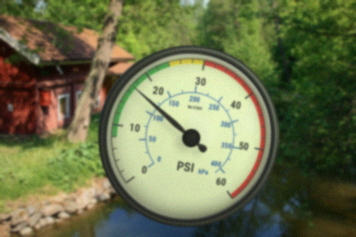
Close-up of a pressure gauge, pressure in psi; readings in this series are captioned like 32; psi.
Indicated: 17; psi
